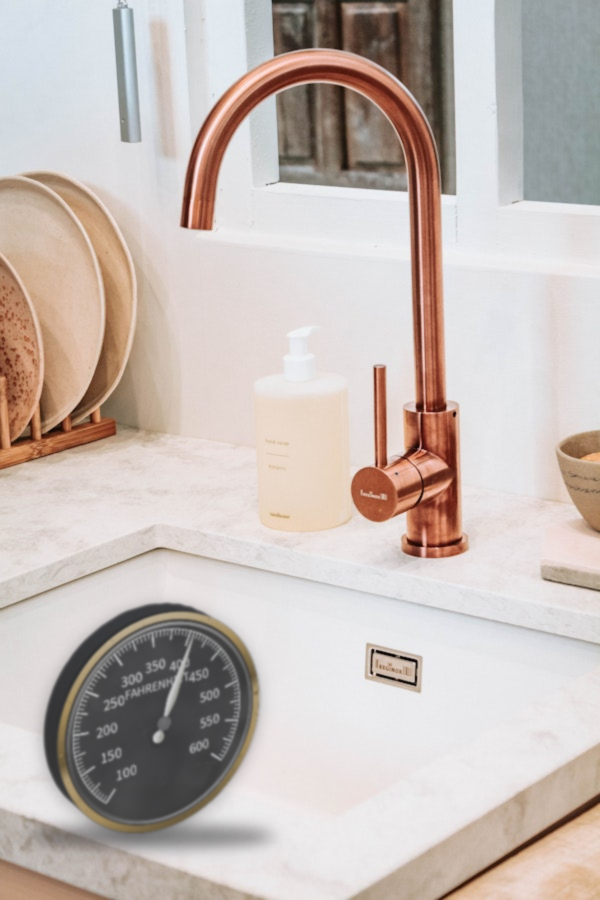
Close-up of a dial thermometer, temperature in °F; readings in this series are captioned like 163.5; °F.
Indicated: 400; °F
